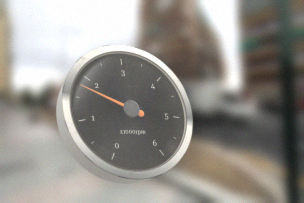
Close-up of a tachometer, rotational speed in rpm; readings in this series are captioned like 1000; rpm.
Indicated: 1750; rpm
